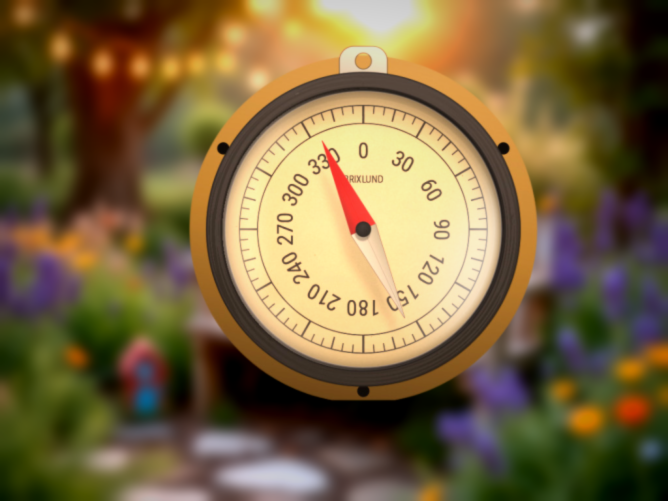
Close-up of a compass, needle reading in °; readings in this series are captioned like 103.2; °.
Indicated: 335; °
